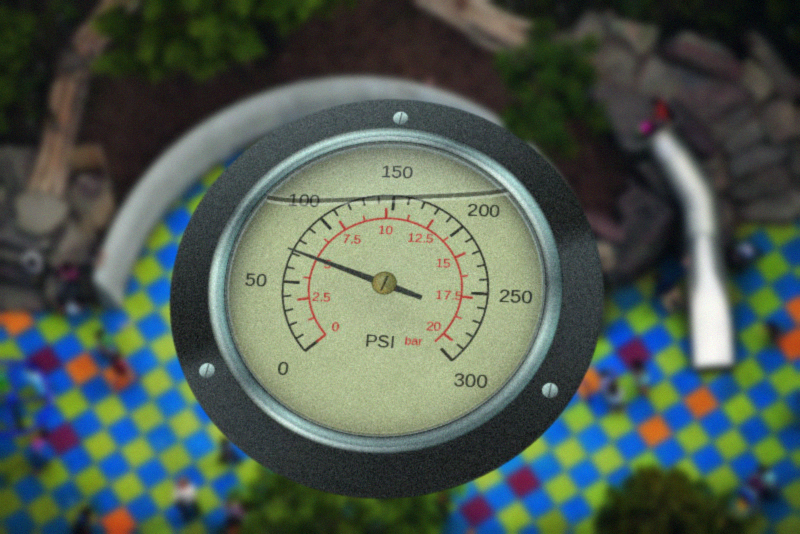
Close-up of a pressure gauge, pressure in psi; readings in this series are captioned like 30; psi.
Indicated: 70; psi
